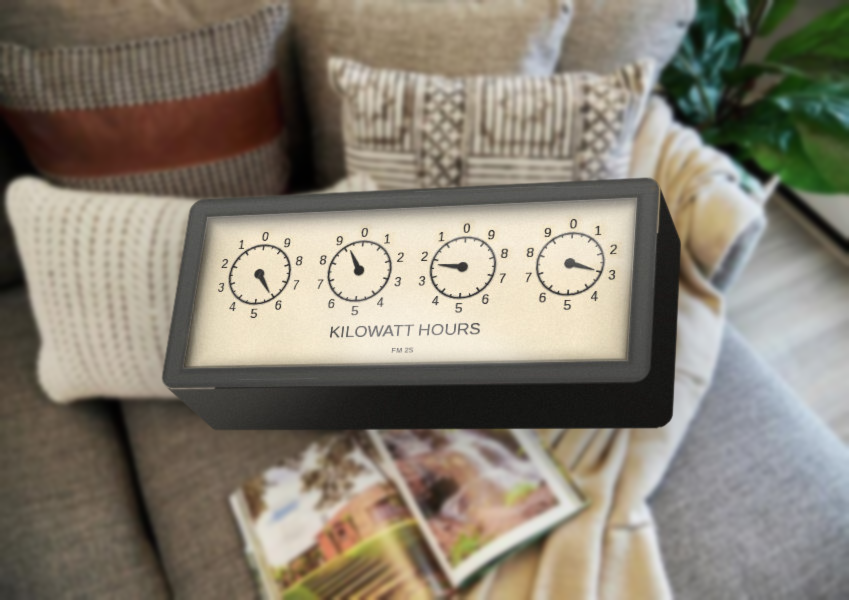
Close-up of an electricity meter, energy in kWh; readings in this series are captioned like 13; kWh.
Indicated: 5923; kWh
